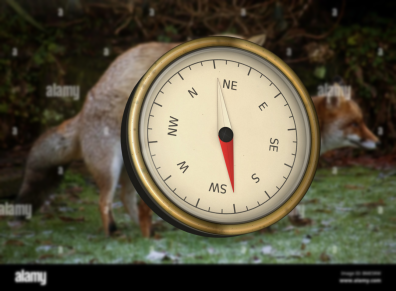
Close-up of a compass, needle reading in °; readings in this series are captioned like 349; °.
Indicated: 210; °
